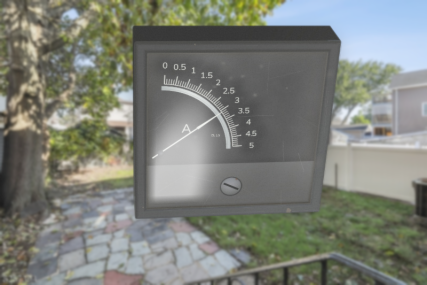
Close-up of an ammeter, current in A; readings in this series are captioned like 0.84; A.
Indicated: 3; A
